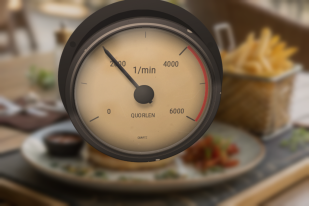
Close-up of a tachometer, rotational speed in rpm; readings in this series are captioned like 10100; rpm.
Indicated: 2000; rpm
